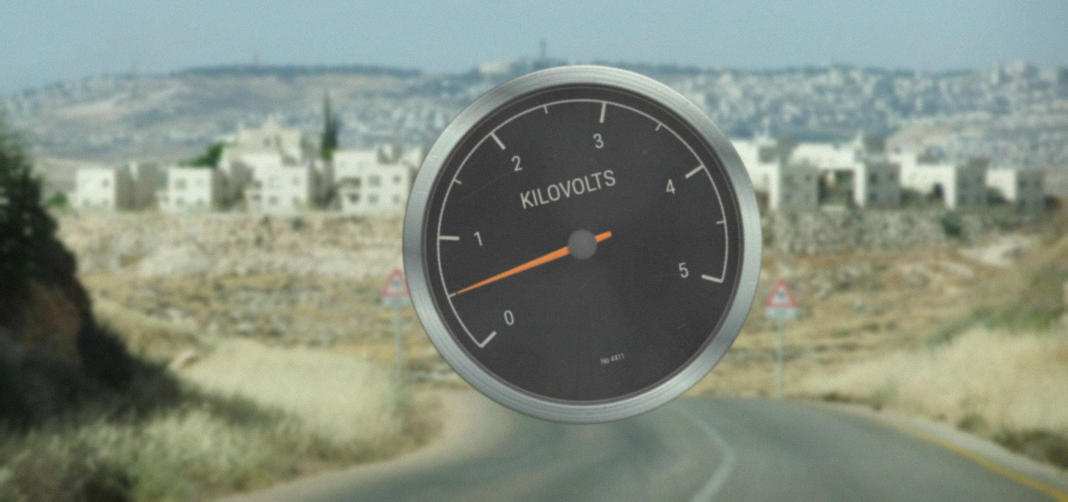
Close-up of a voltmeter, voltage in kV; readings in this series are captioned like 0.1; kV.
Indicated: 0.5; kV
